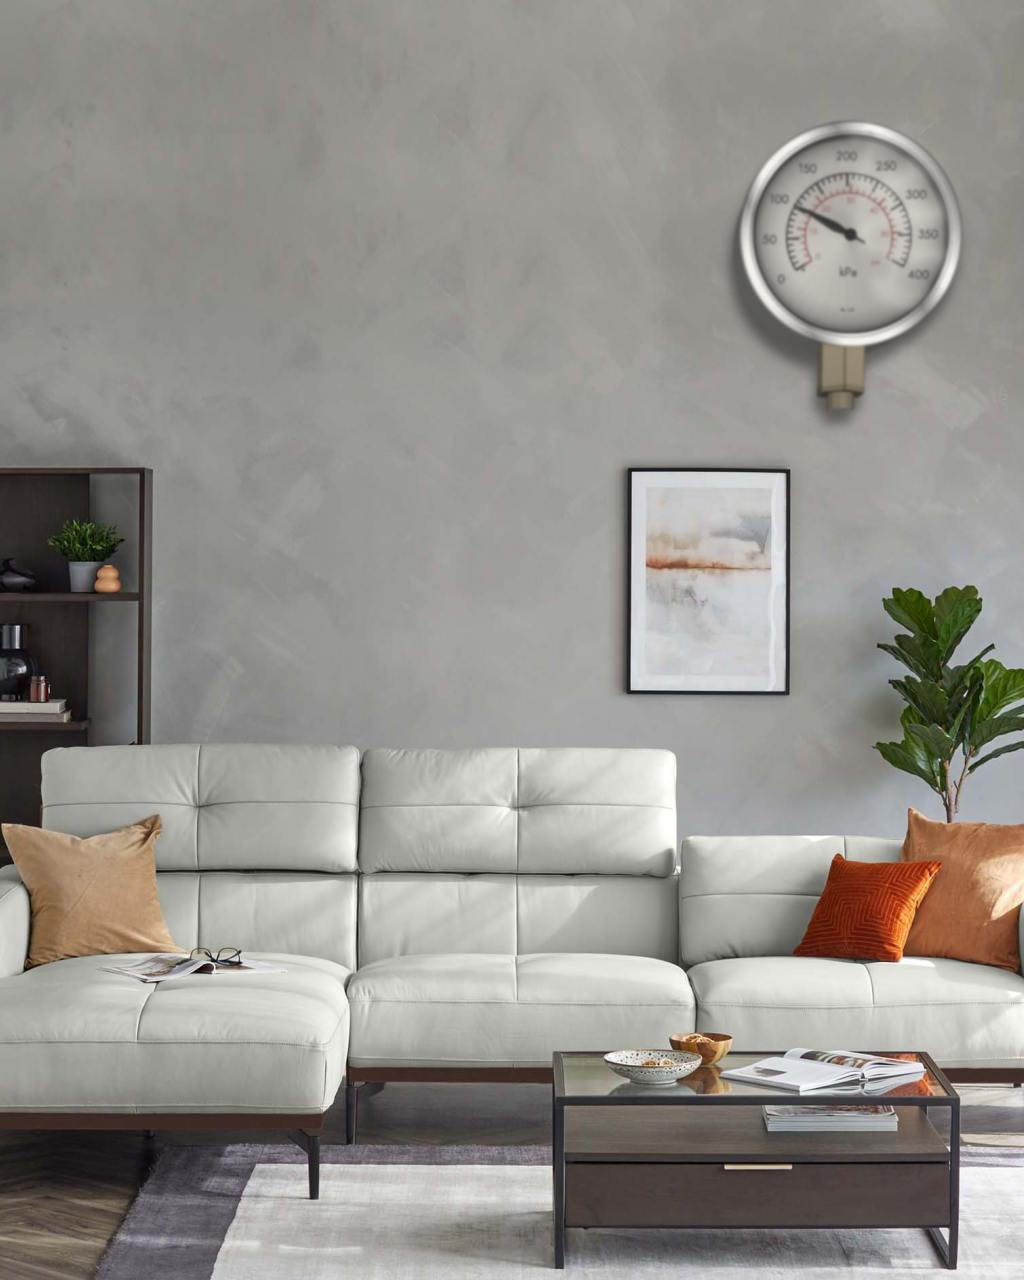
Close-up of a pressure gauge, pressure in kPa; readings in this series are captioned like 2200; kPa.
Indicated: 100; kPa
